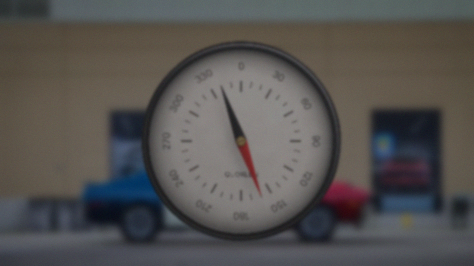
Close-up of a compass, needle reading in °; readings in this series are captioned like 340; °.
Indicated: 160; °
